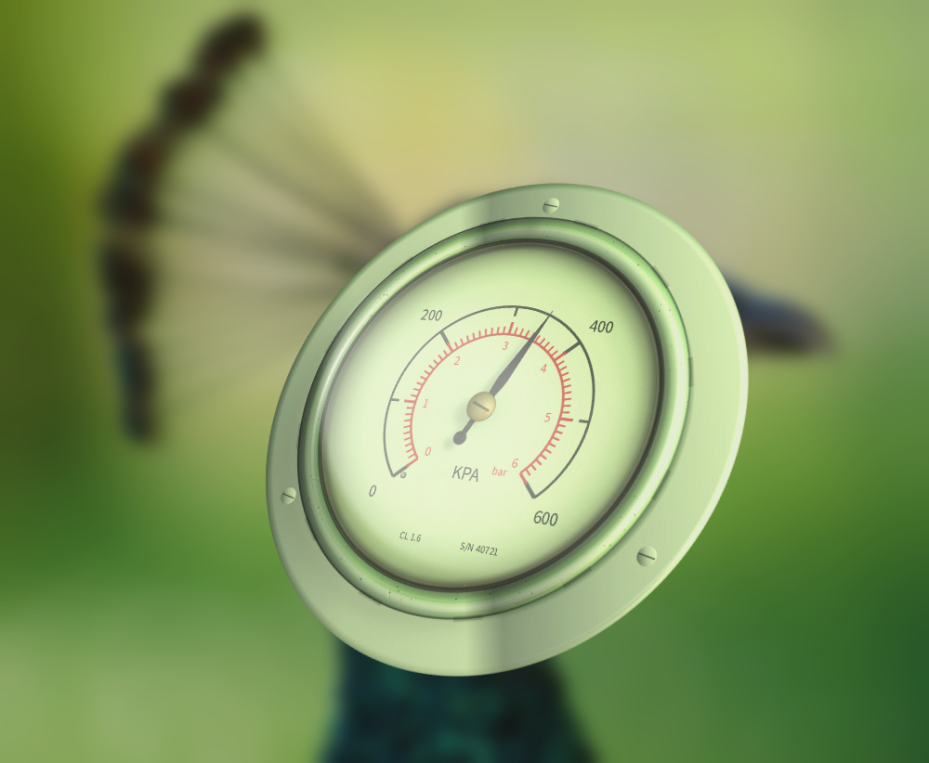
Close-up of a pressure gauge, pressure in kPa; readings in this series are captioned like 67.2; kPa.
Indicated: 350; kPa
